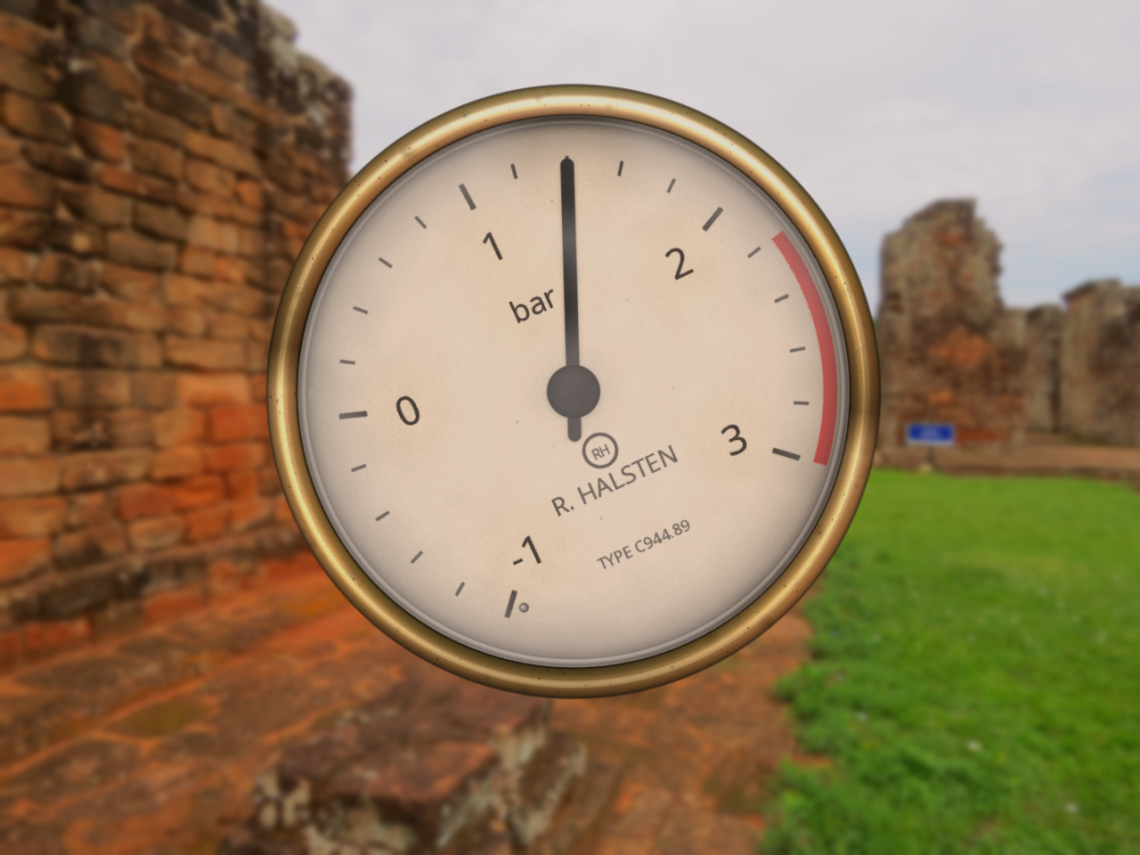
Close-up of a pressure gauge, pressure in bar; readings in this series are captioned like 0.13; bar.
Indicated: 1.4; bar
